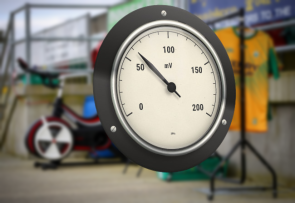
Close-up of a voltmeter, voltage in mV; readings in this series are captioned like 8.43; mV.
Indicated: 60; mV
